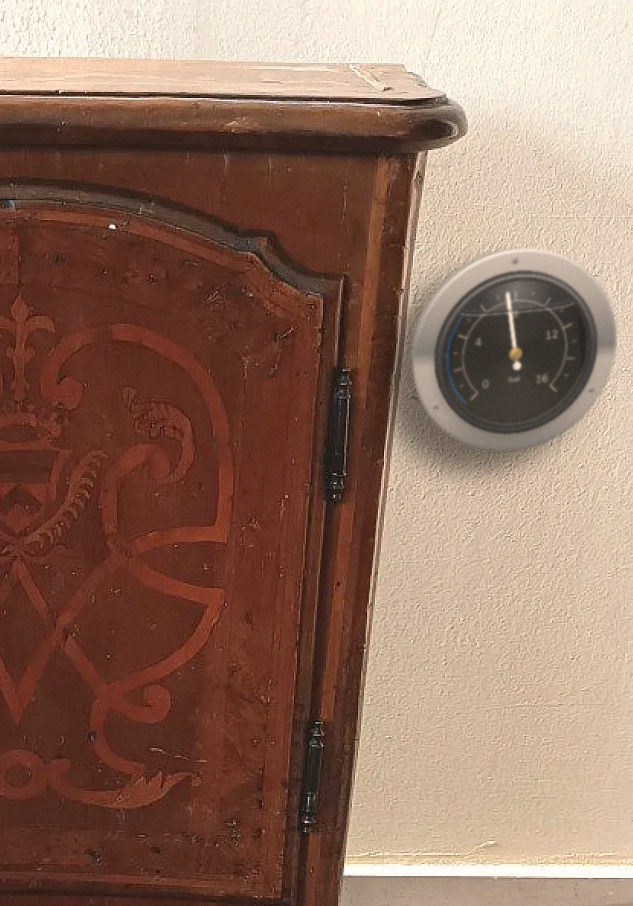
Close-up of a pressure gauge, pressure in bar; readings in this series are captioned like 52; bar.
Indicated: 7.5; bar
